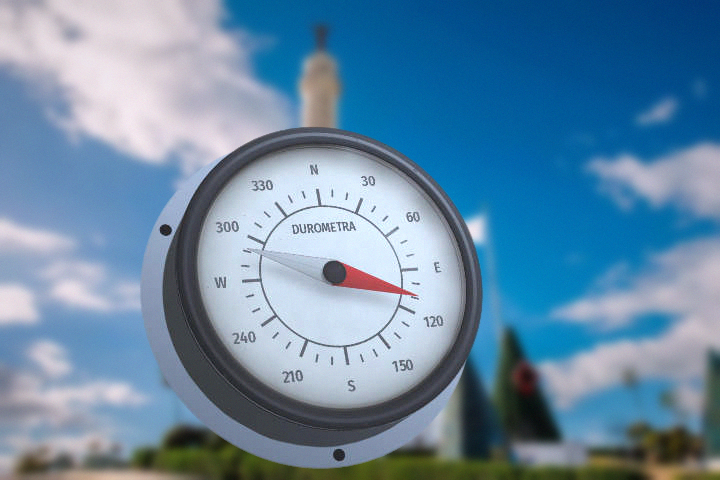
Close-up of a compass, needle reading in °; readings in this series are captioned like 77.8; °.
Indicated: 110; °
